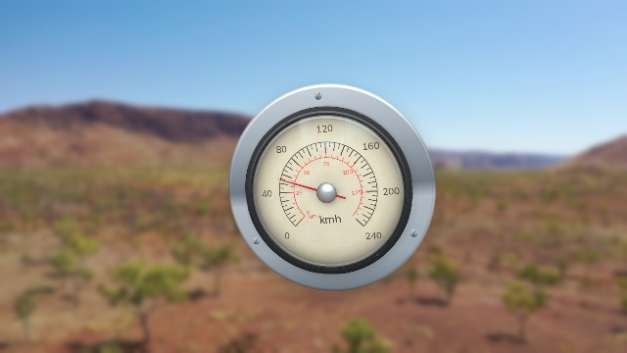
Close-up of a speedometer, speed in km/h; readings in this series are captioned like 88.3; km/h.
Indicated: 55; km/h
